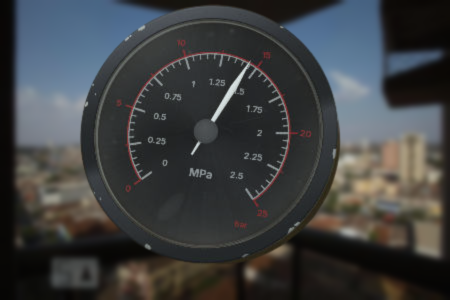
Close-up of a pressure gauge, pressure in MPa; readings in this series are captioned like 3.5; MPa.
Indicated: 1.45; MPa
